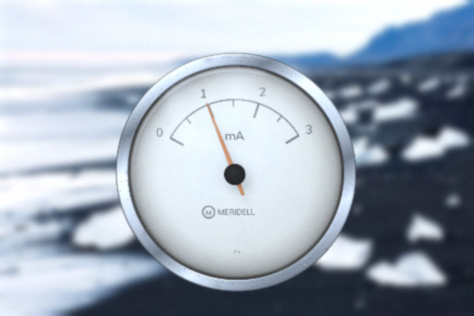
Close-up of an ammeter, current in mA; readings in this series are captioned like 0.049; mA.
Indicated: 1; mA
